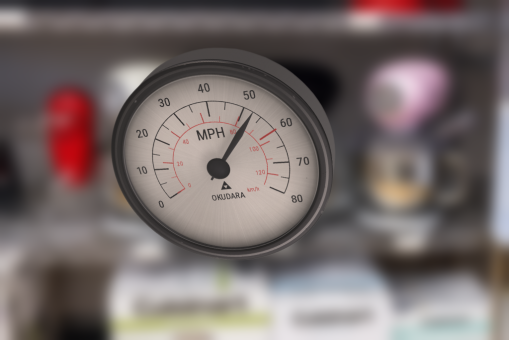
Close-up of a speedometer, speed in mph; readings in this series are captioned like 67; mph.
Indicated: 52.5; mph
